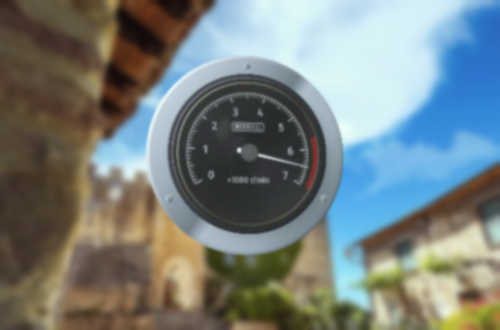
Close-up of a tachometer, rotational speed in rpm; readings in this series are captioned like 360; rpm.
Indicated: 6500; rpm
